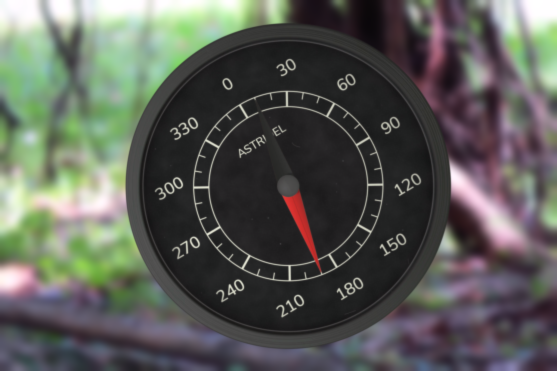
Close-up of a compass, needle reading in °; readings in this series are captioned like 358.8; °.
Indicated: 190; °
